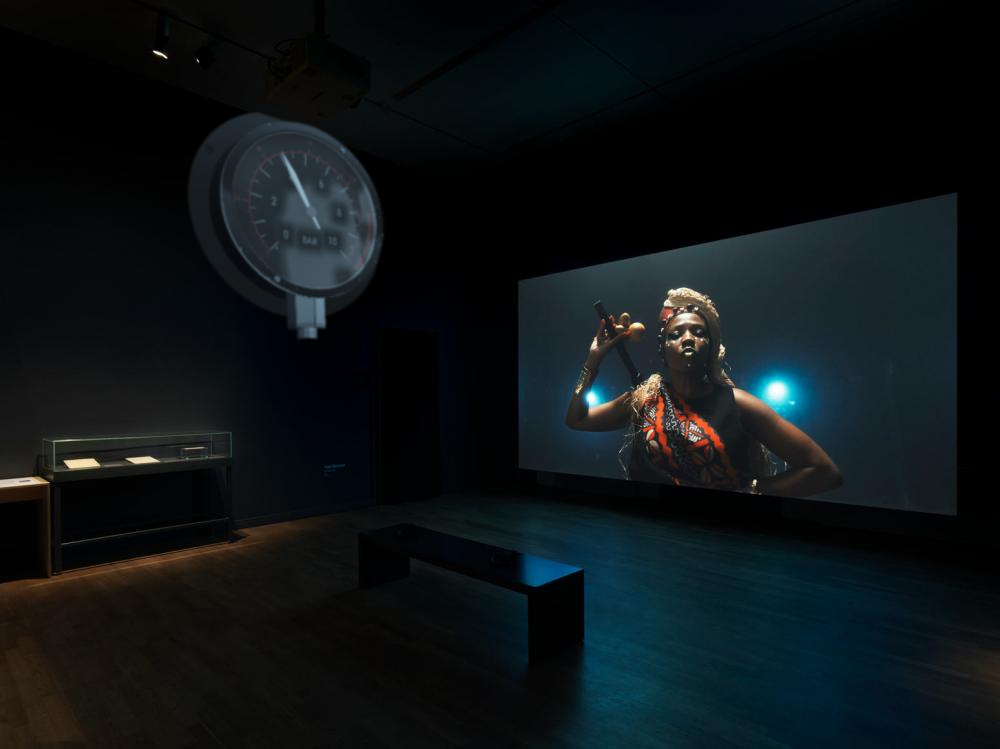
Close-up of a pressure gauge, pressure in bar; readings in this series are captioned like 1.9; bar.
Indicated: 4; bar
